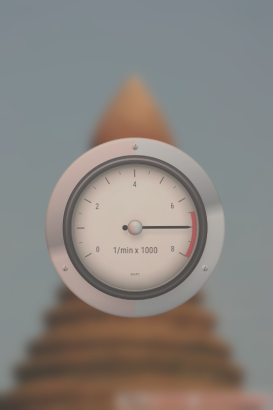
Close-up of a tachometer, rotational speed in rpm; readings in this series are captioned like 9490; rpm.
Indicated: 7000; rpm
